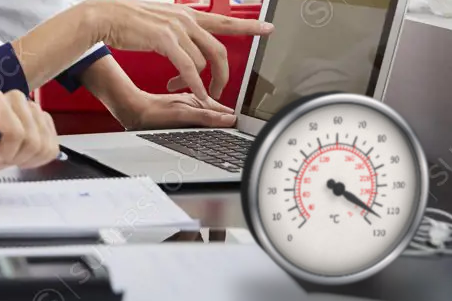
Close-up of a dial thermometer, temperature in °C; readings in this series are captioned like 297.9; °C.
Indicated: 115; °C
